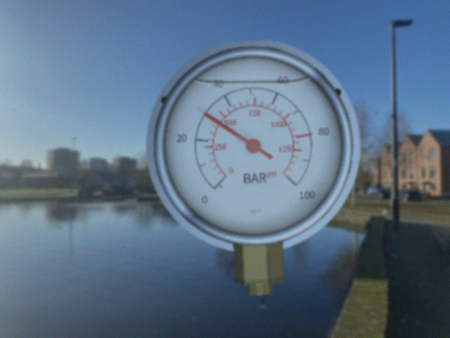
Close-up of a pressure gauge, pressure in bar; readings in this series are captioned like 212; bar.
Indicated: 30; bar
